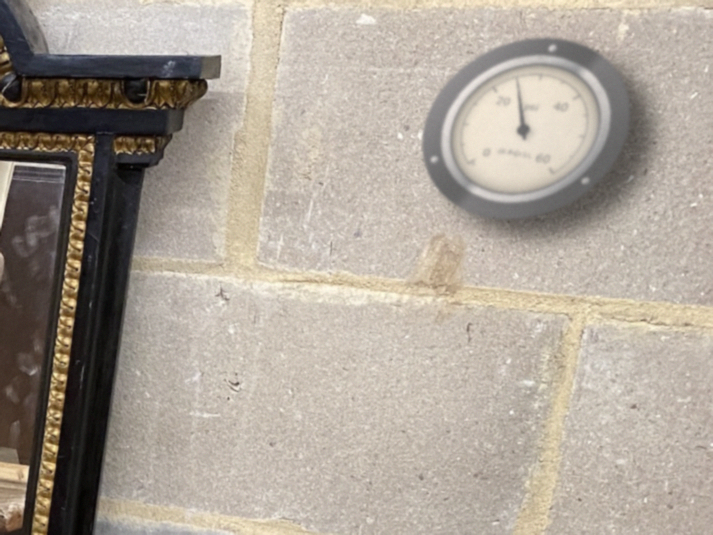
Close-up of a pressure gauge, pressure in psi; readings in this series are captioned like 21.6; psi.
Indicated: 25; psi
